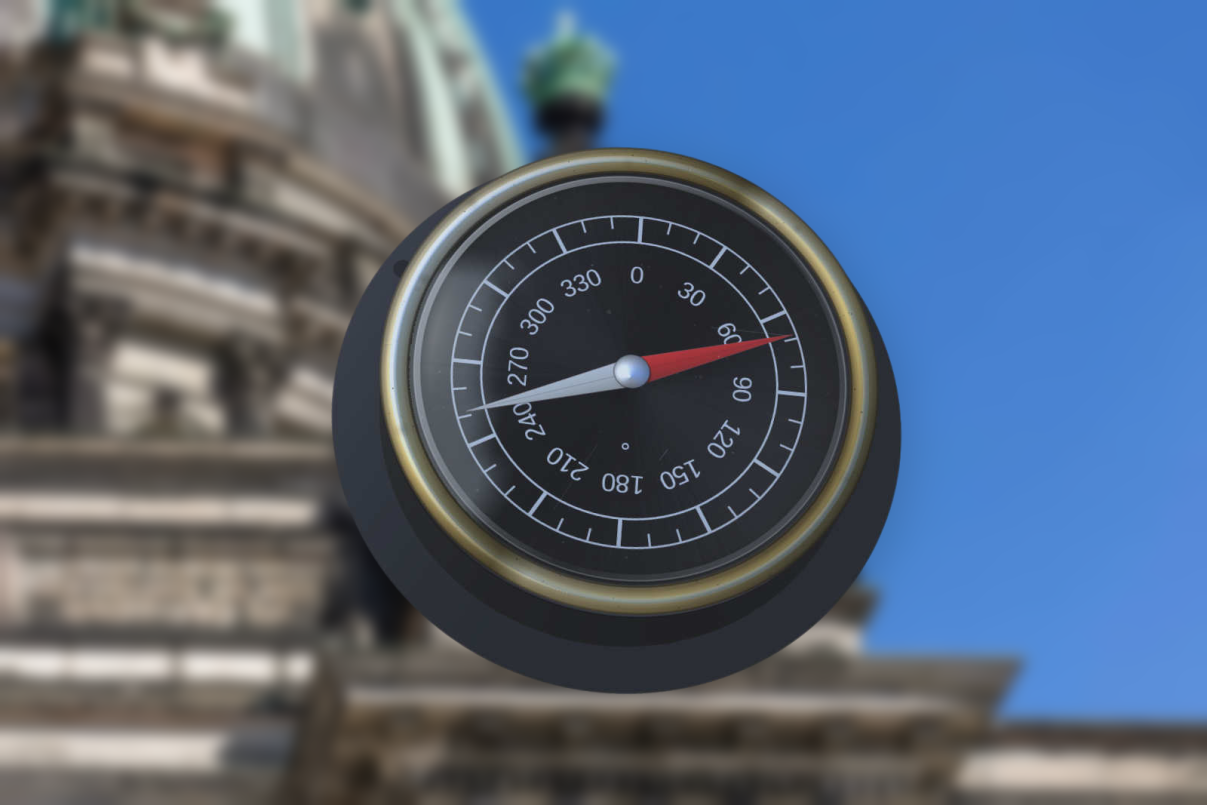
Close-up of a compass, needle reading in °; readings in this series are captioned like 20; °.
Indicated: 70; °
